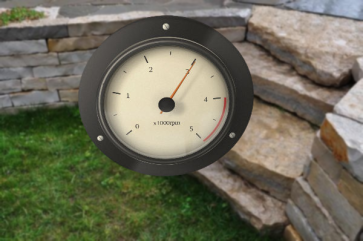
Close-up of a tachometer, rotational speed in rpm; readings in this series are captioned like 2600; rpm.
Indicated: 3000; rpm
